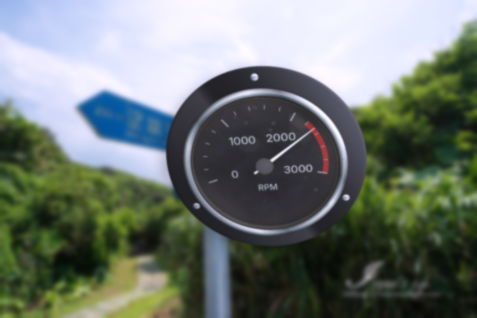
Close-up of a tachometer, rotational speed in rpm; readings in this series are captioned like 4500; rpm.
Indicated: 2300; rpm
